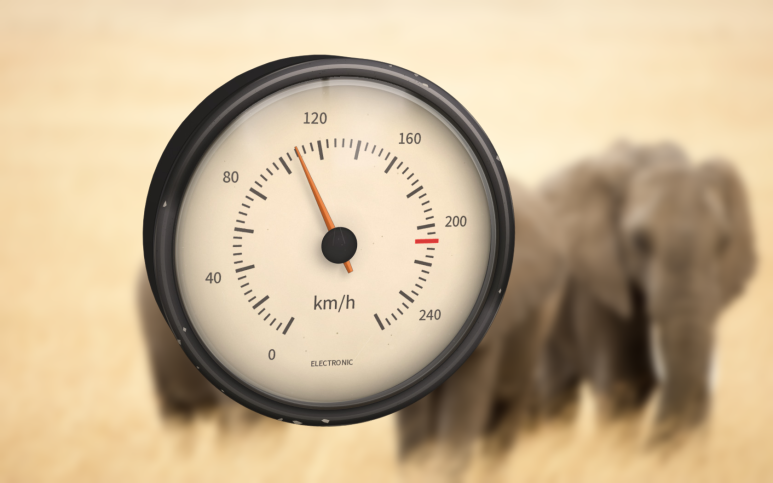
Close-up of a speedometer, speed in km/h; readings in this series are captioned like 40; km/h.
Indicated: 108; km/h
